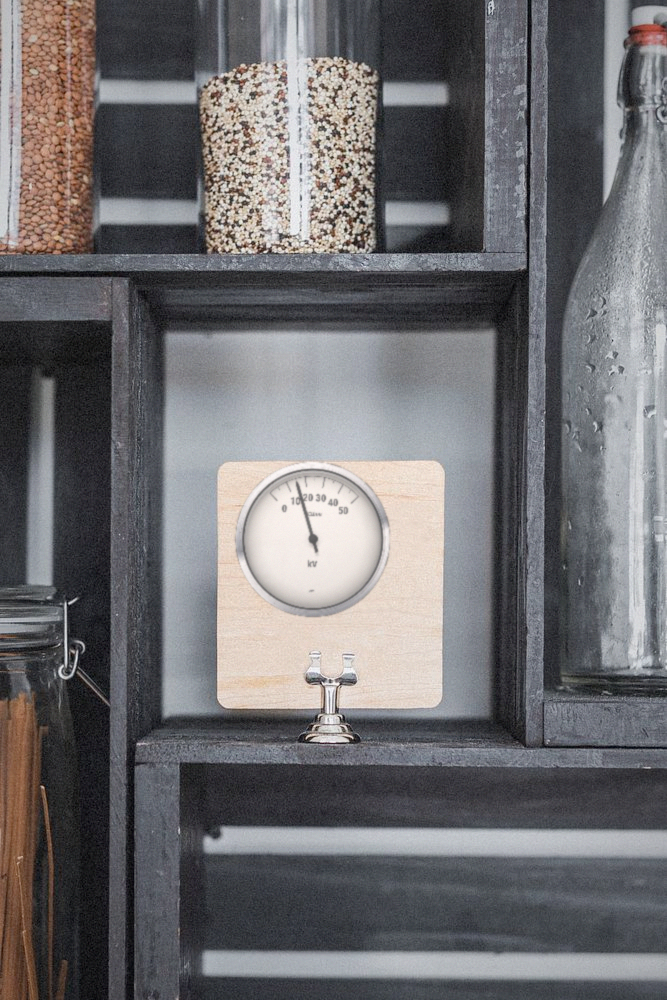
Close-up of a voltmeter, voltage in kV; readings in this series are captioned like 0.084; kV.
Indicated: 15; kV
